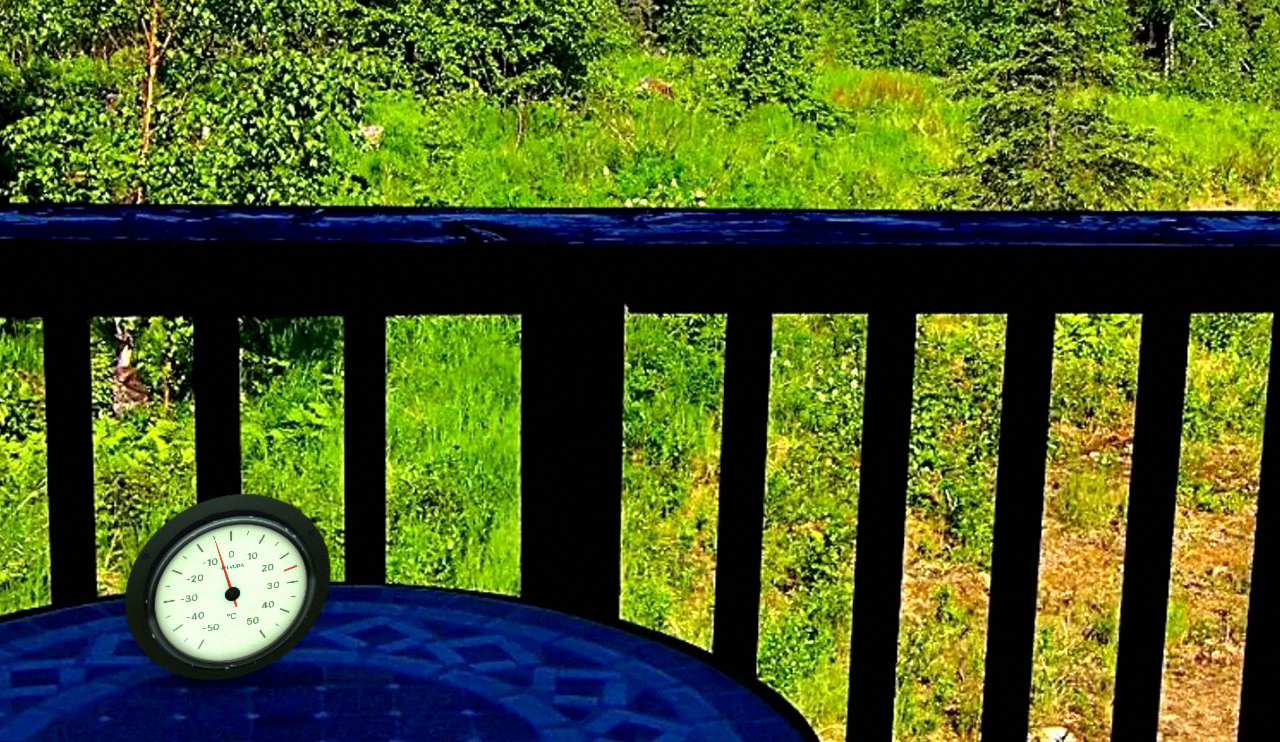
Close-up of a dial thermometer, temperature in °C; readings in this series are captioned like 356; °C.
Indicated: -5; °C
